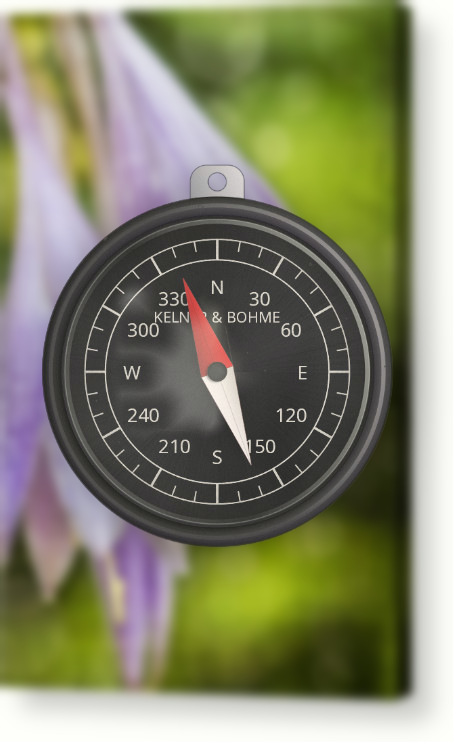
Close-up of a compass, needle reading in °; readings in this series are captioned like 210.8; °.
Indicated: 340; °
